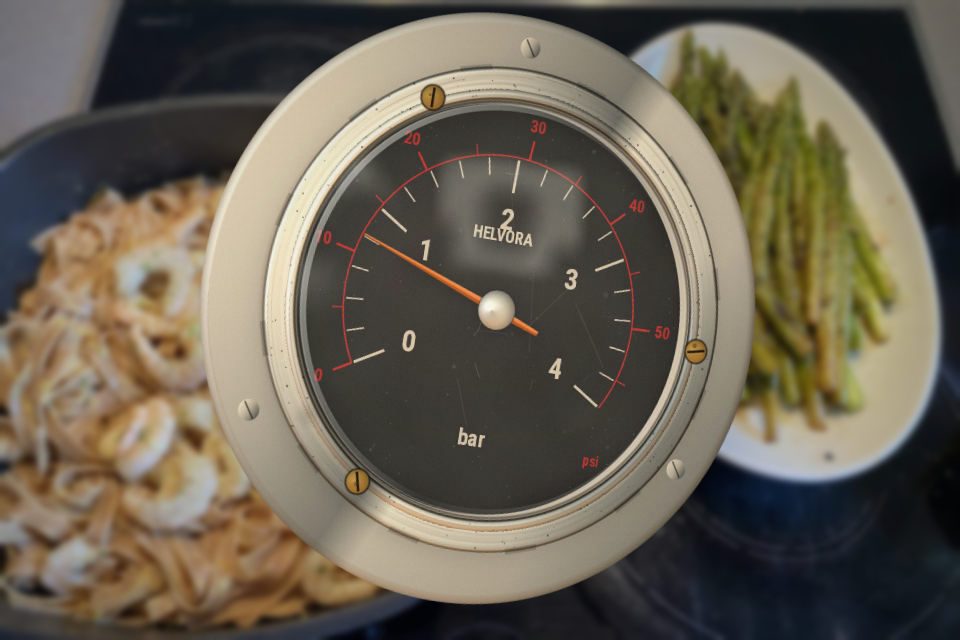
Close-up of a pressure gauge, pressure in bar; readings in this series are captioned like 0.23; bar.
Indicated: 0.8; bar
